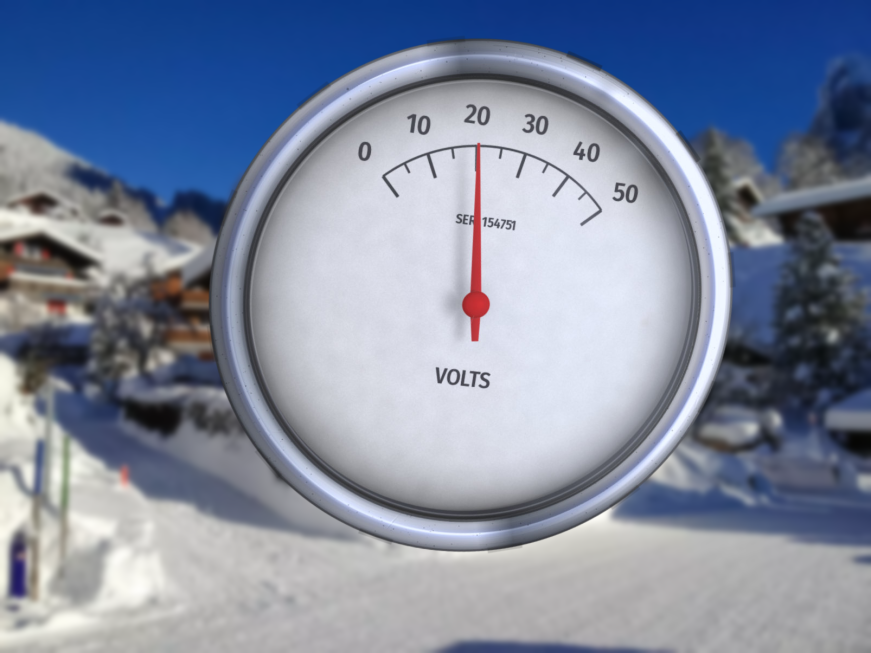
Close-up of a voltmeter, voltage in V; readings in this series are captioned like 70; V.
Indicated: 20; V
